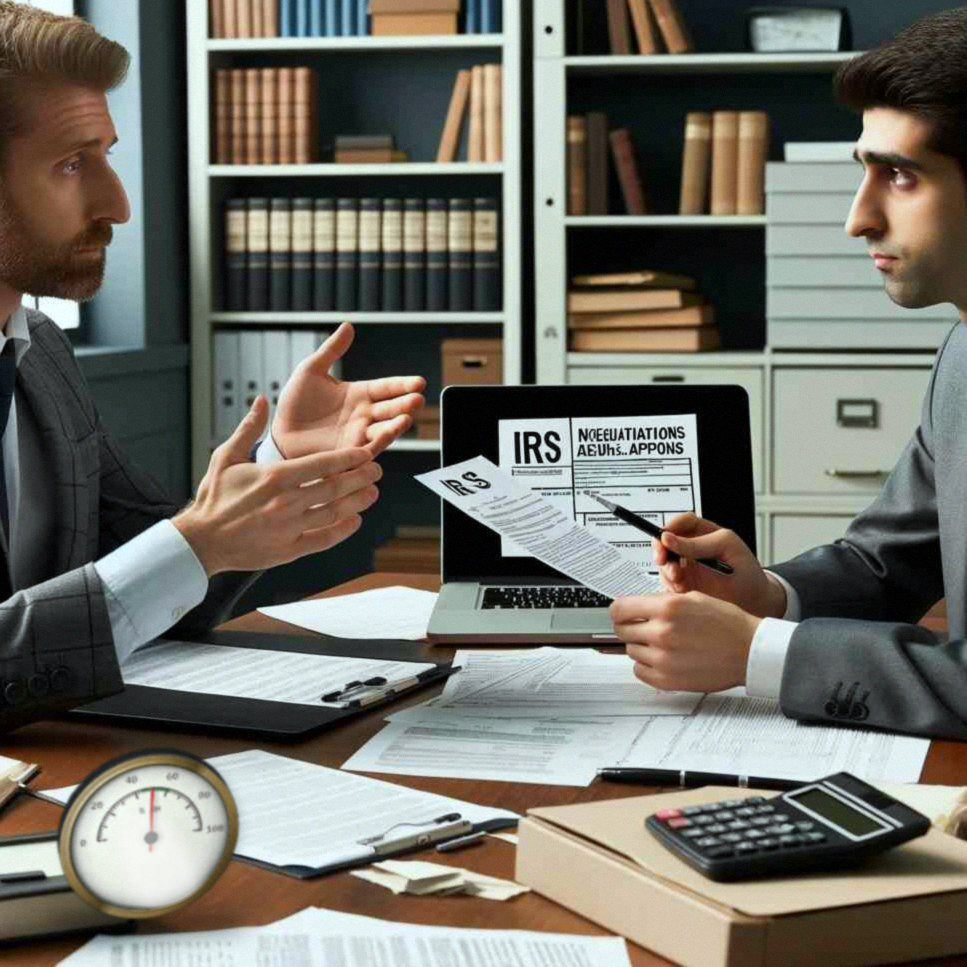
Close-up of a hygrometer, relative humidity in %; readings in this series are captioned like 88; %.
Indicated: 50; %
